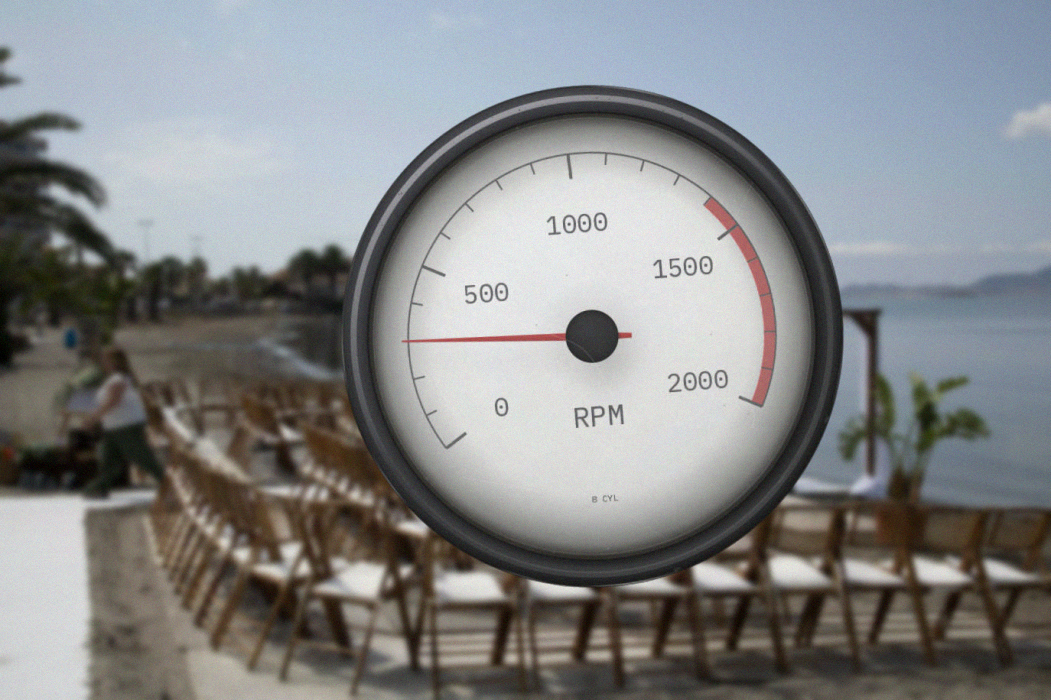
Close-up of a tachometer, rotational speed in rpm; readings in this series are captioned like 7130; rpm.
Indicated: 300; rpm
